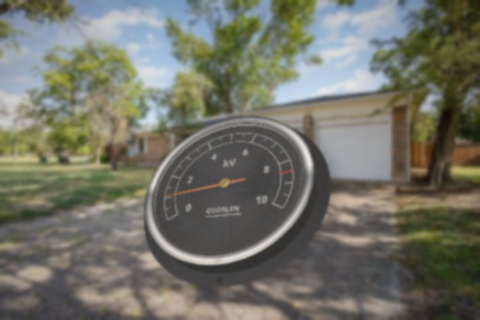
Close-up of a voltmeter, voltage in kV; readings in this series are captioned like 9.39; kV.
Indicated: 1; kV
